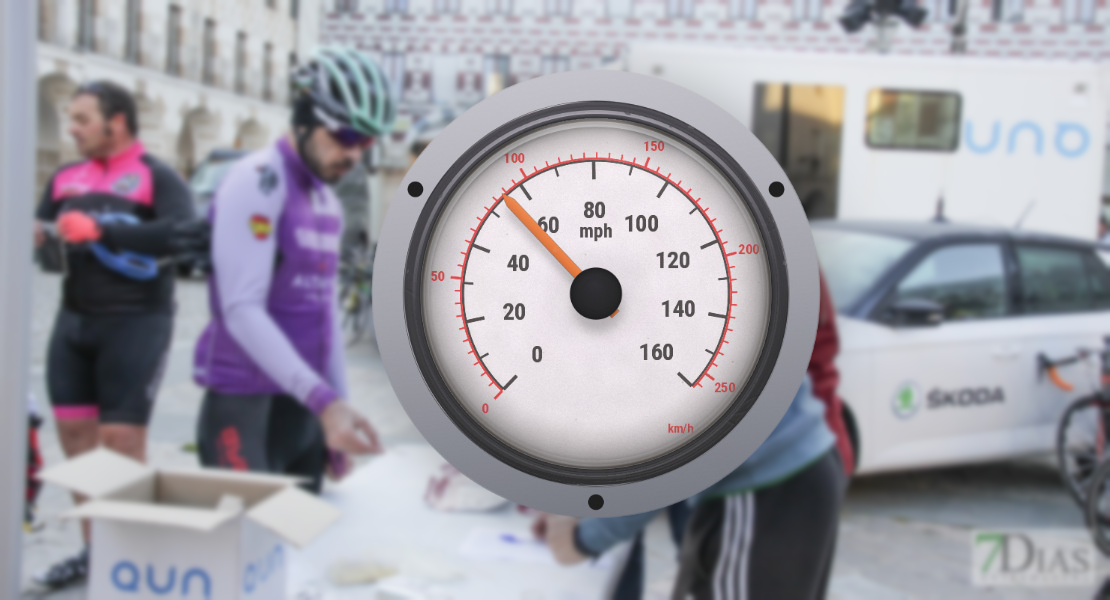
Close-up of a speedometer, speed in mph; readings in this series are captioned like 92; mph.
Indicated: 55; mph
